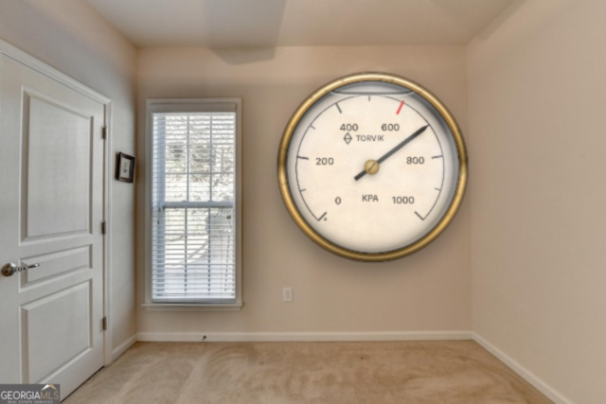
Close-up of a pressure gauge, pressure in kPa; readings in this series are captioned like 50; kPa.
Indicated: 700; kPa
